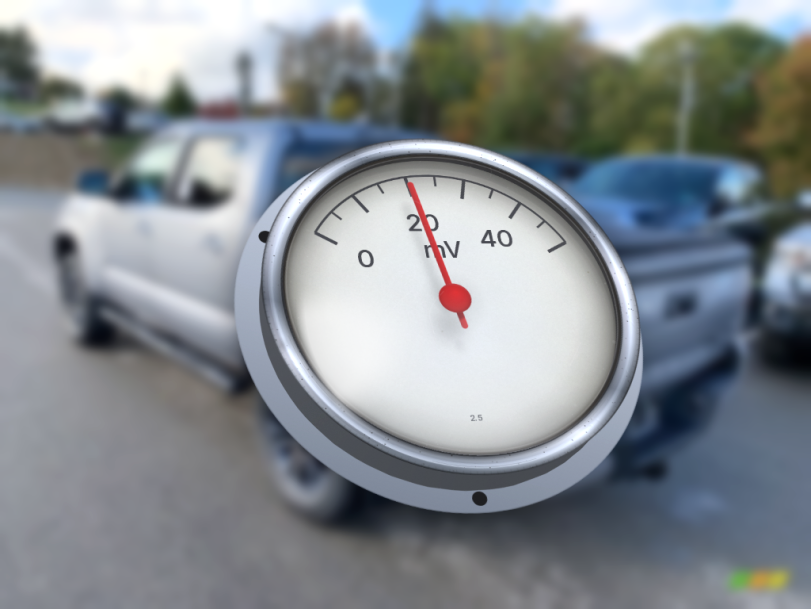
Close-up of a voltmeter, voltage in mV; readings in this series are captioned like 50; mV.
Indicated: 20; mV
